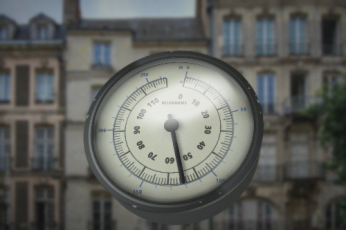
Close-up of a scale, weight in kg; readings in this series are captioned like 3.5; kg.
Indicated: 55; kg
